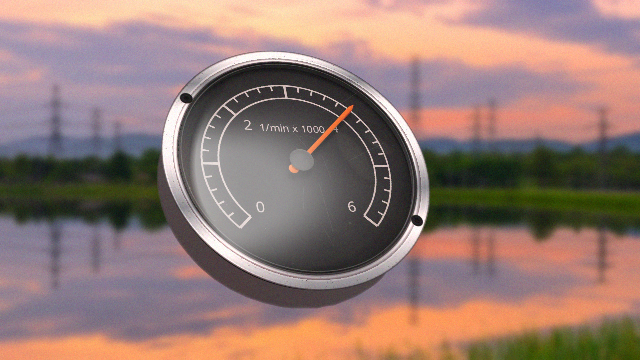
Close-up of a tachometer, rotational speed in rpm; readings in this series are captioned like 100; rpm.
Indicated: 4000; rpm
